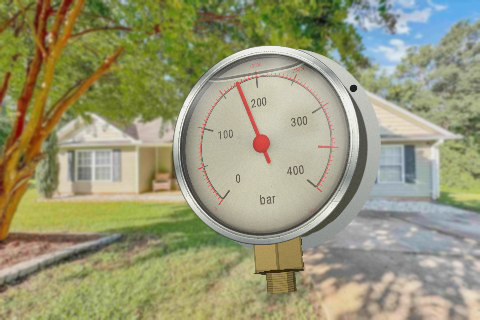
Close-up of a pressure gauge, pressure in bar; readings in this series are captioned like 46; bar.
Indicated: 175; bar
